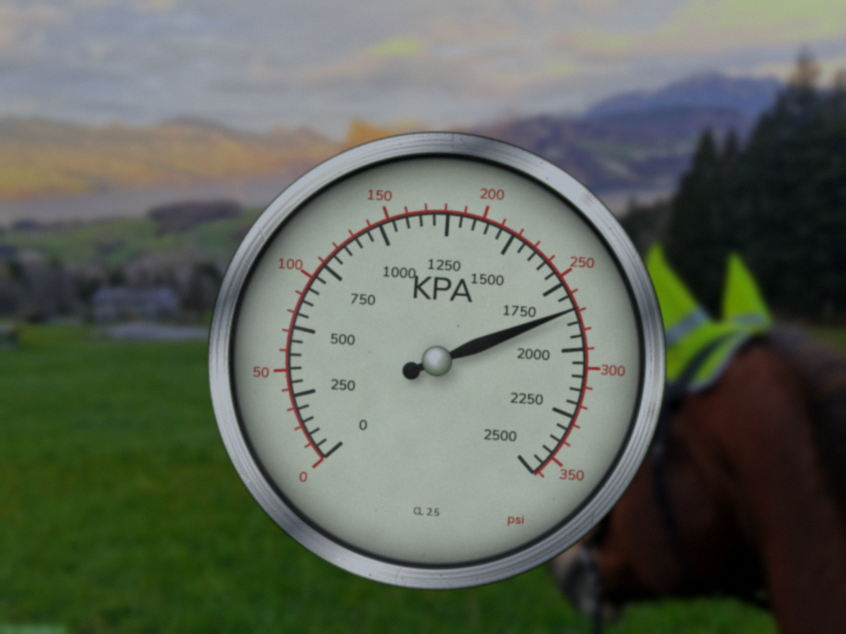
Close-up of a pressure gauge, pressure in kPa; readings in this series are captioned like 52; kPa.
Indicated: 1850; kPa
